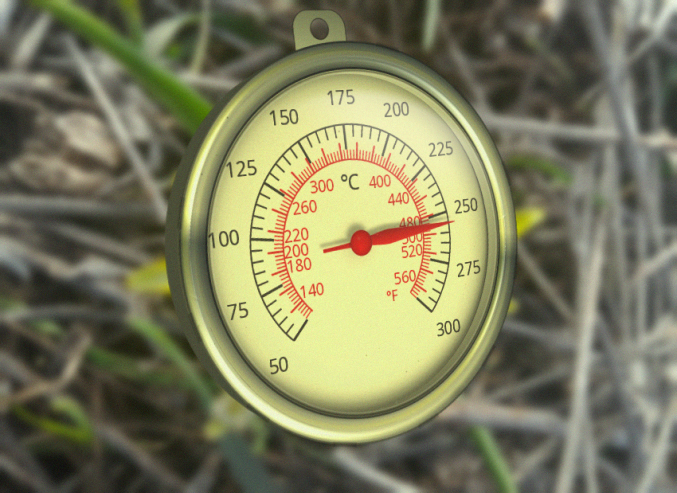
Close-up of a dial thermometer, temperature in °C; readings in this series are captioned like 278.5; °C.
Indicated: 255; °C
